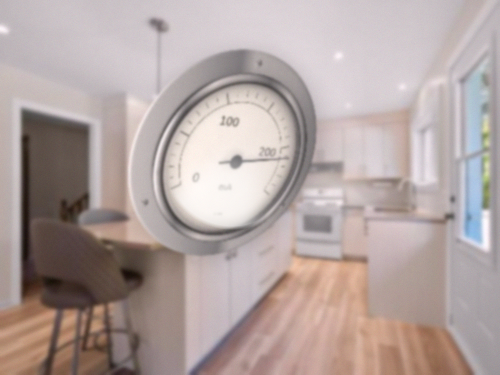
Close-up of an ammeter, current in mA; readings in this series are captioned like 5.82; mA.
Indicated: 210; mA
